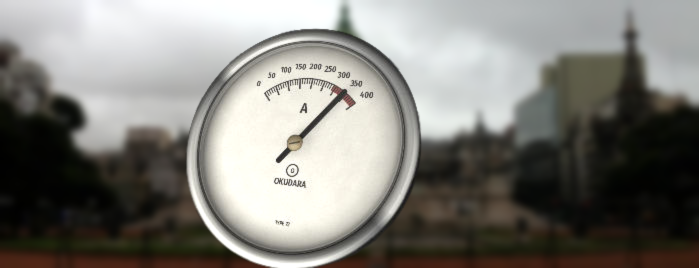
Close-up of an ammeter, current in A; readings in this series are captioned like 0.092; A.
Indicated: 350; A
